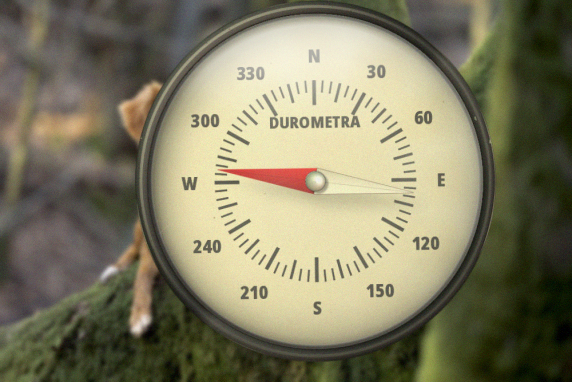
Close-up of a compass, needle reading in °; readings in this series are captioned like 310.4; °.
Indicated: 277.5; °
